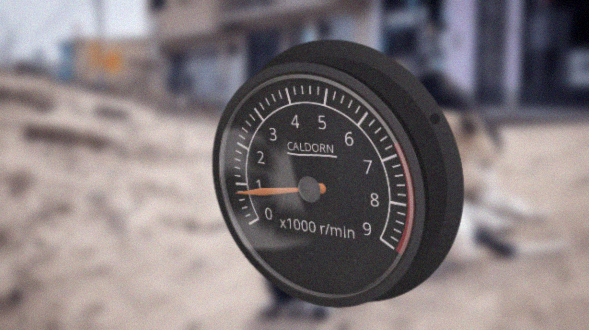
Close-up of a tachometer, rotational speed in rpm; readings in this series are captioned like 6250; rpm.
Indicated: 800; rpm
